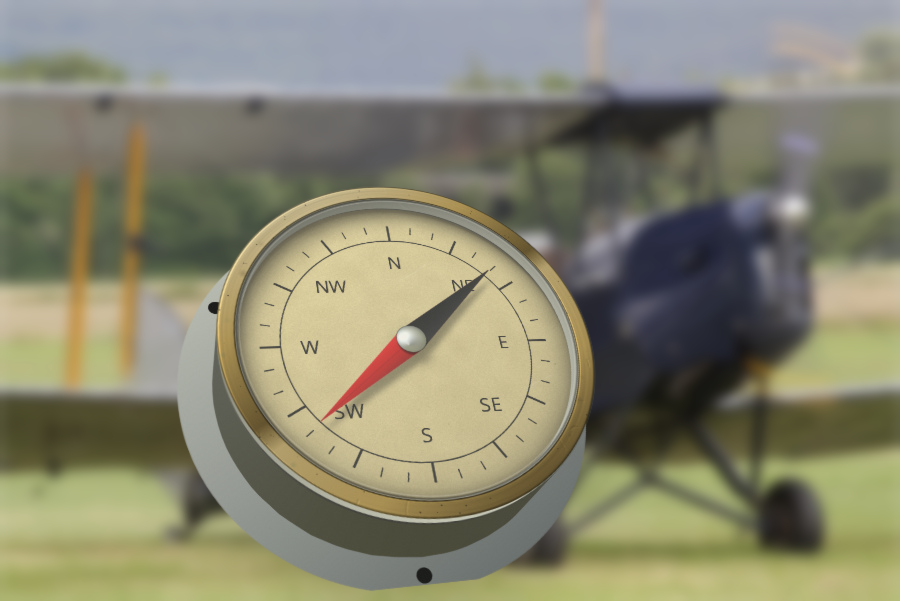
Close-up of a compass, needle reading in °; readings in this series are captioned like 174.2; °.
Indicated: 230; °
